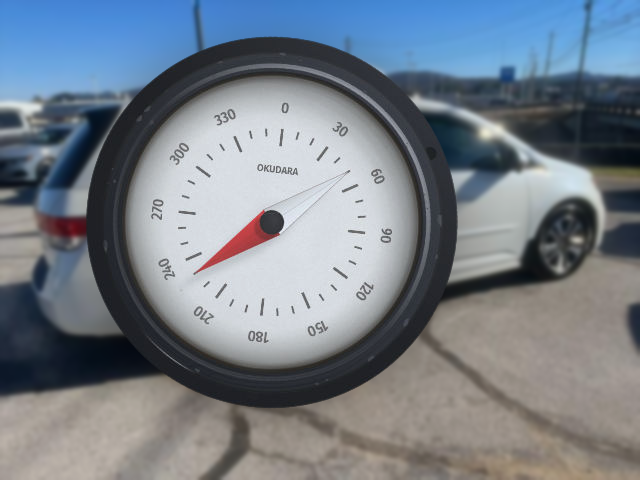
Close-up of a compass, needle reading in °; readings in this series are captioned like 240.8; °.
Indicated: 230; °
